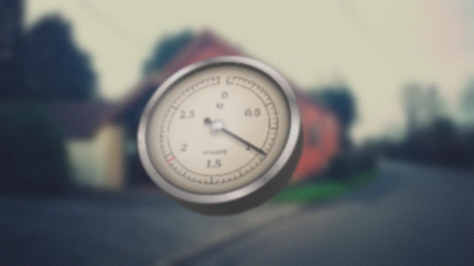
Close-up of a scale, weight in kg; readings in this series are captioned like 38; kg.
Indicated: 1; kg
